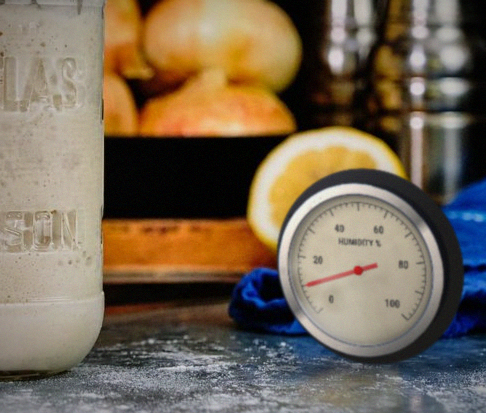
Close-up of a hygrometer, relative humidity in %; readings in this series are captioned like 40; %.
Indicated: 10; %
